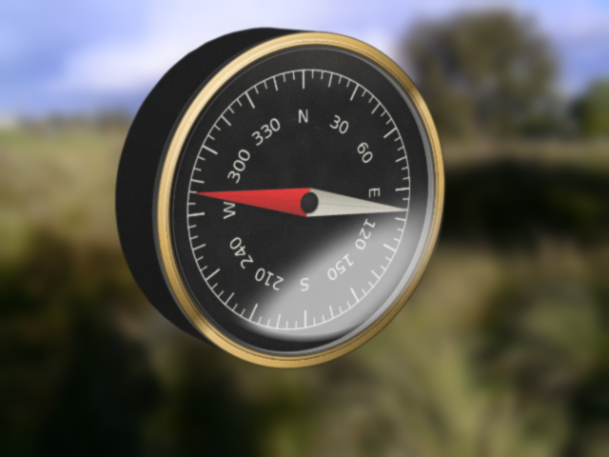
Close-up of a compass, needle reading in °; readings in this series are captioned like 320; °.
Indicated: 280; °
